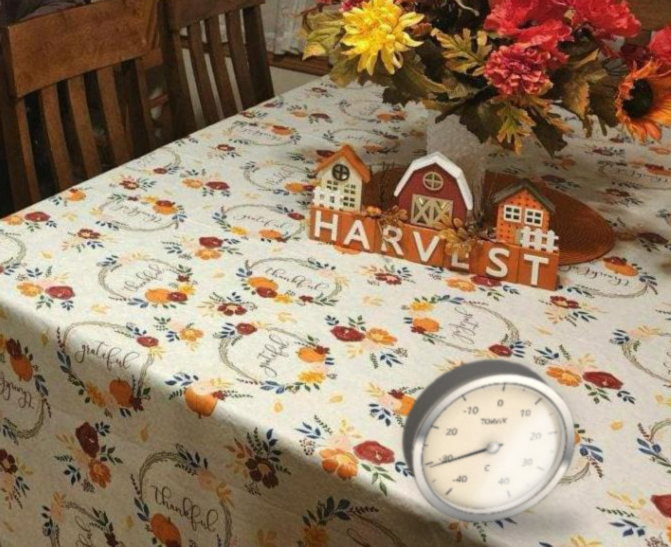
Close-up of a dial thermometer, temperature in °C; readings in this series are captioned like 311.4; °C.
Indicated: -30; °C
